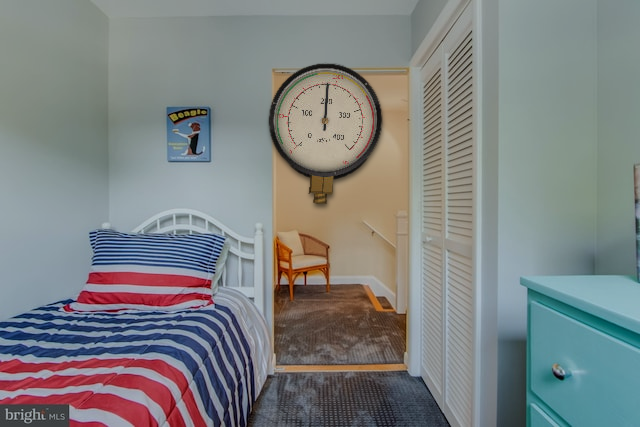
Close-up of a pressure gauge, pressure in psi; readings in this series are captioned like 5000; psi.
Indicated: 200; psi
